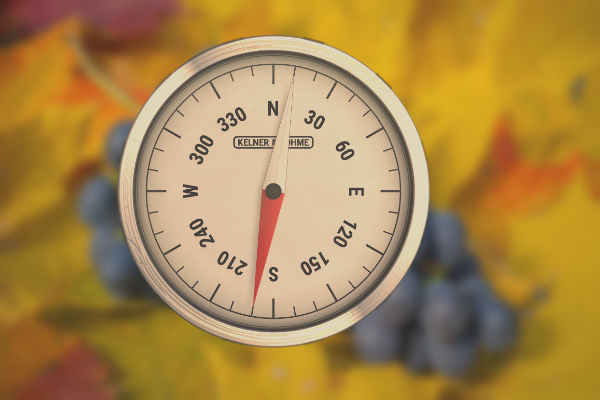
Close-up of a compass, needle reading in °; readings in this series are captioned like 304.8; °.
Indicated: 190; °
